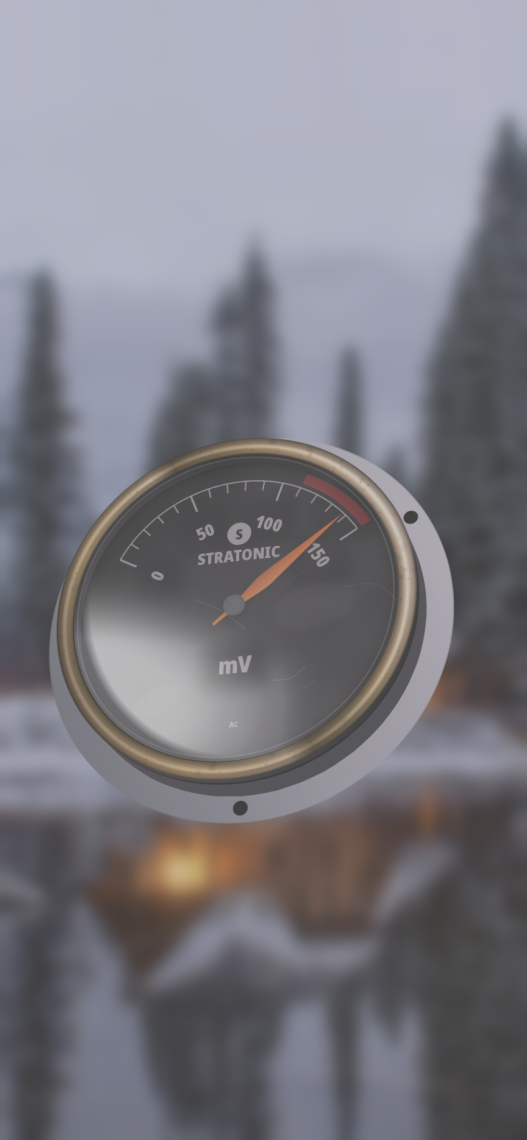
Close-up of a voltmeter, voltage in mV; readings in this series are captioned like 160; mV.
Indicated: 140; mV
